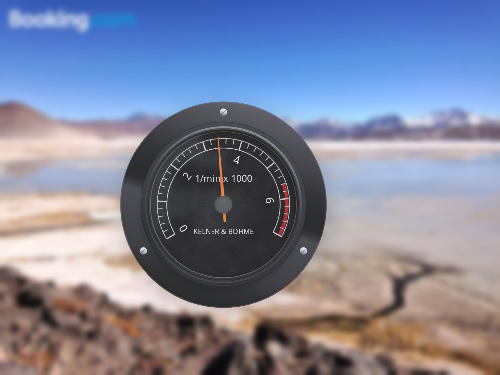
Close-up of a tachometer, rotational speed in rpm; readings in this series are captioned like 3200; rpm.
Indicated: 3400; rpm
